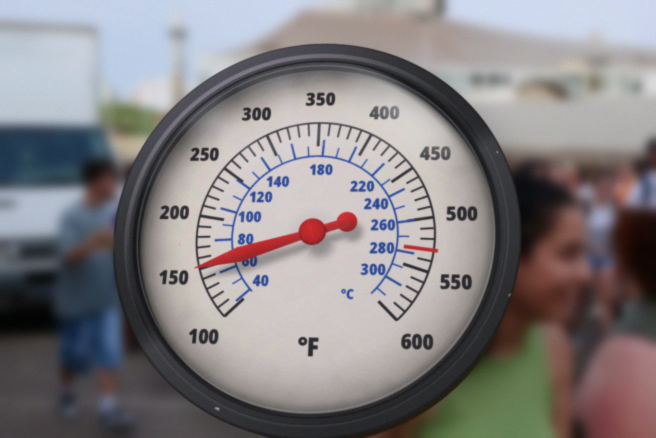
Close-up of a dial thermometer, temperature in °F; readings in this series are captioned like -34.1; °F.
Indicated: 150; °F
